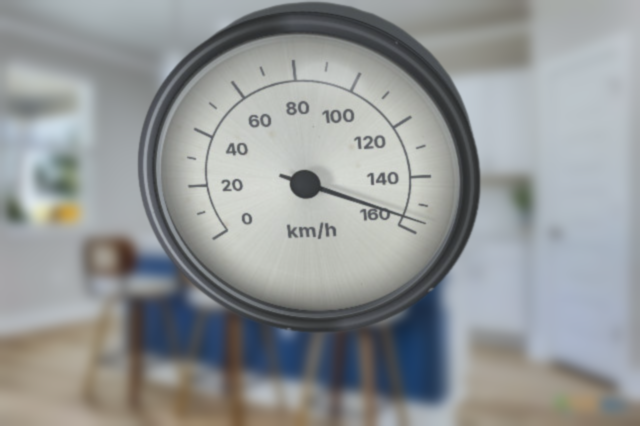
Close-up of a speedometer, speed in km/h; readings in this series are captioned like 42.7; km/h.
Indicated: 155; km/h
